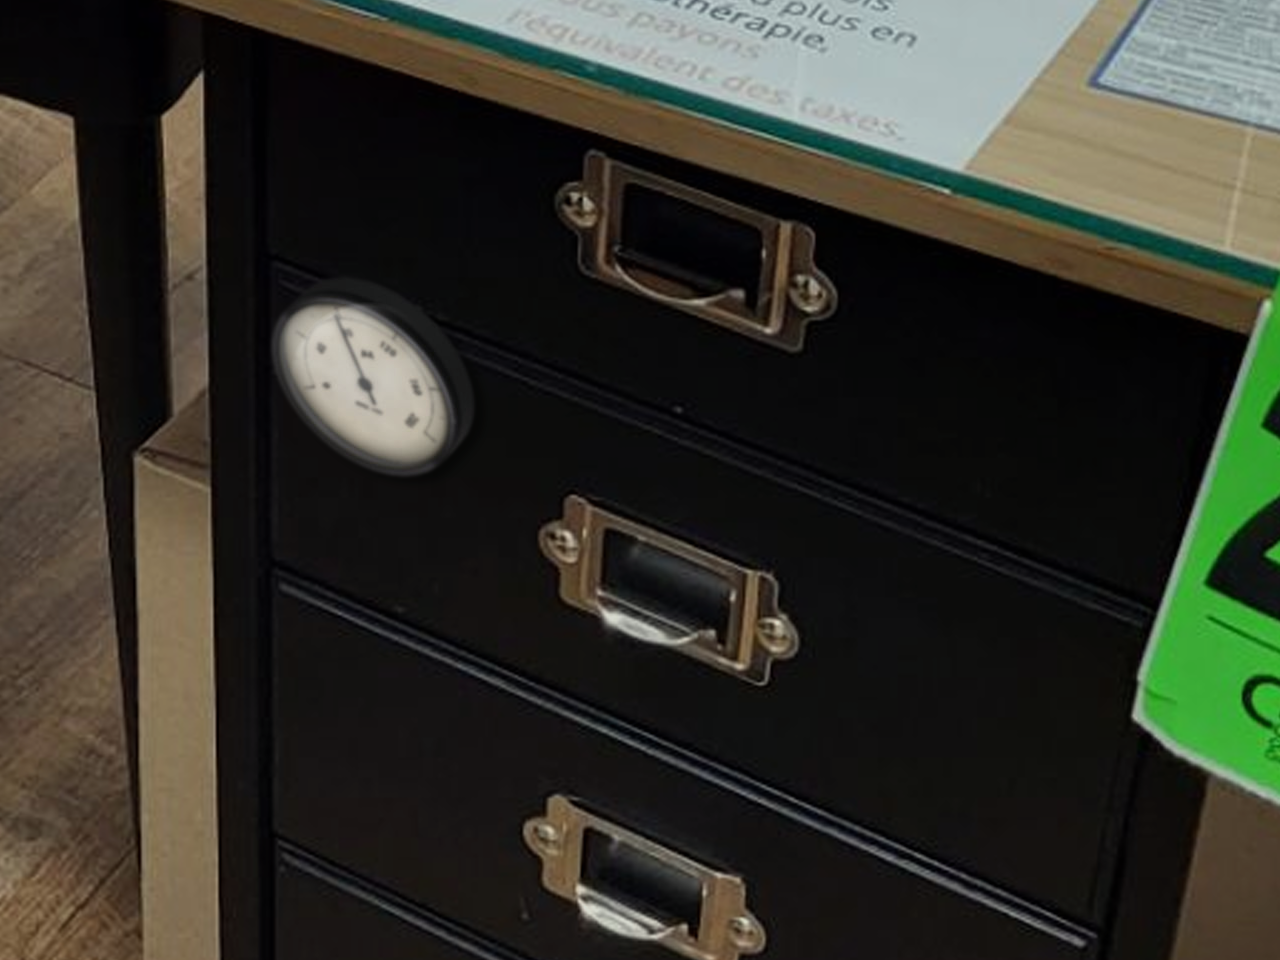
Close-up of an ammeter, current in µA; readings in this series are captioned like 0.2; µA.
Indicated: 80; µA
